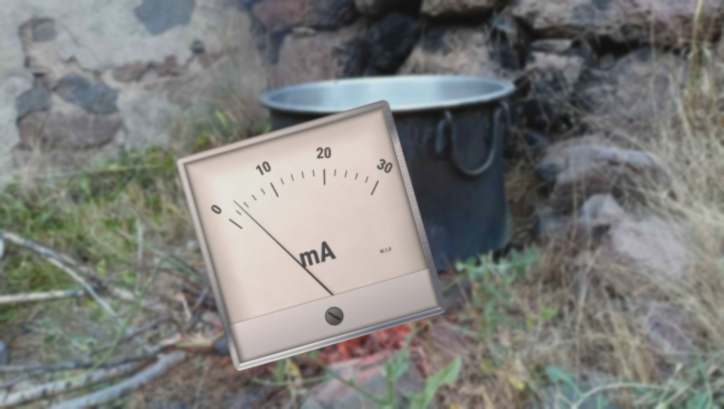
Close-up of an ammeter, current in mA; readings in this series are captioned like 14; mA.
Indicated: 3; mA
